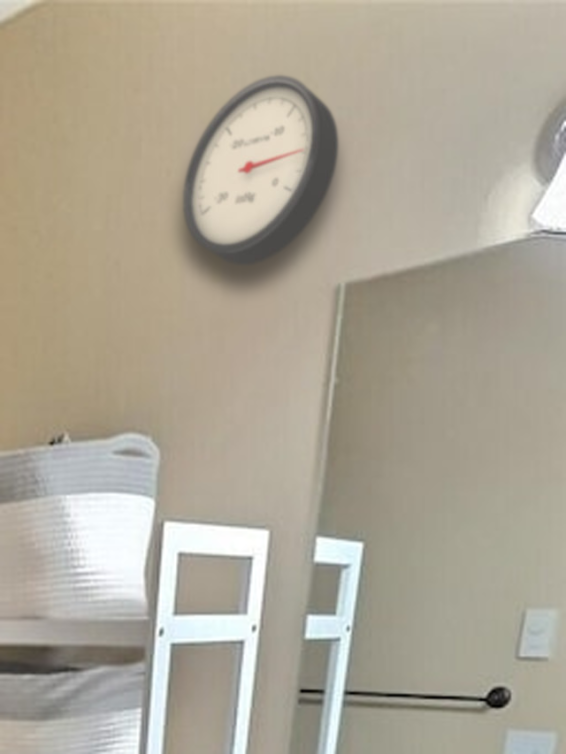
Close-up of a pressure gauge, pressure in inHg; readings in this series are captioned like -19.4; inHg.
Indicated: -4; inHg
